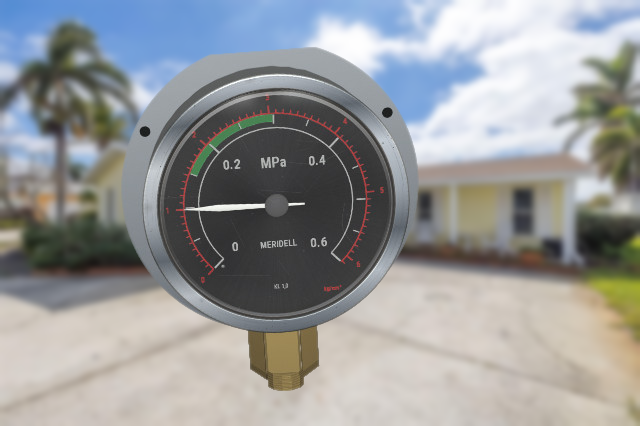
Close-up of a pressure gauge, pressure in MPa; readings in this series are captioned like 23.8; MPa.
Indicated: 0.1; MPa
